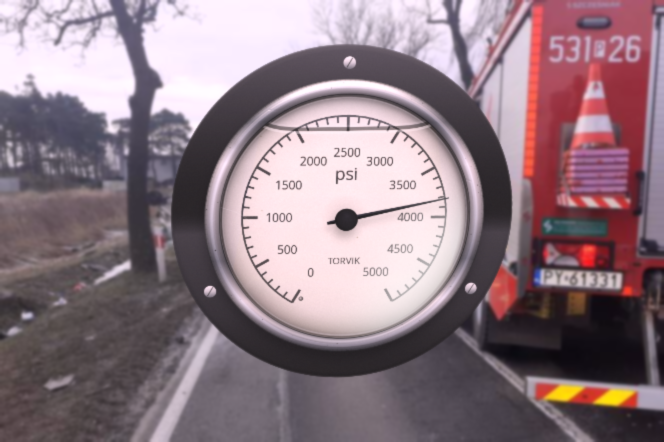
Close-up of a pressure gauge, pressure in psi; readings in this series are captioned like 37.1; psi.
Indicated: 3800; psi
